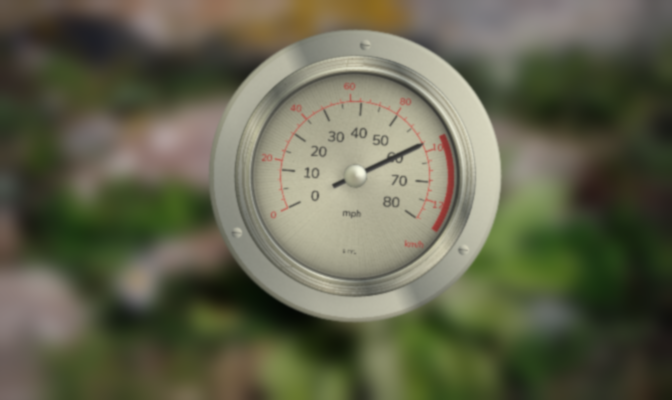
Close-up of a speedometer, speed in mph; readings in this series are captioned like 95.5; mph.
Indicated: 60; mph
